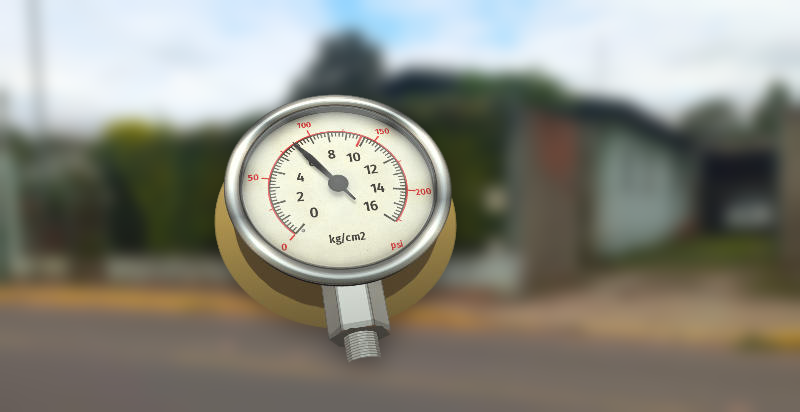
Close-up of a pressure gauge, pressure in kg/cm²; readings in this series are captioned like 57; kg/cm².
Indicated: 6; kg/cm²
